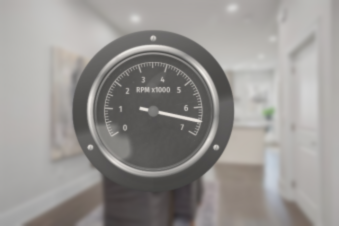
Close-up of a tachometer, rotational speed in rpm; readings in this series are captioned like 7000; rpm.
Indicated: 6500; rpm
